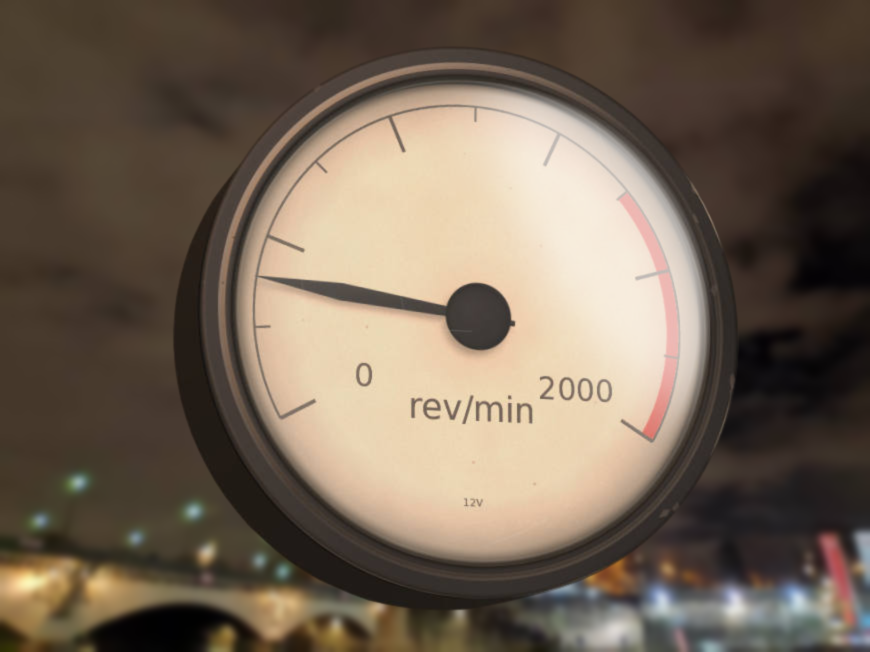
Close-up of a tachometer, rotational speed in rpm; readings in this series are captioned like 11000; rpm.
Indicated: 300; rpm
